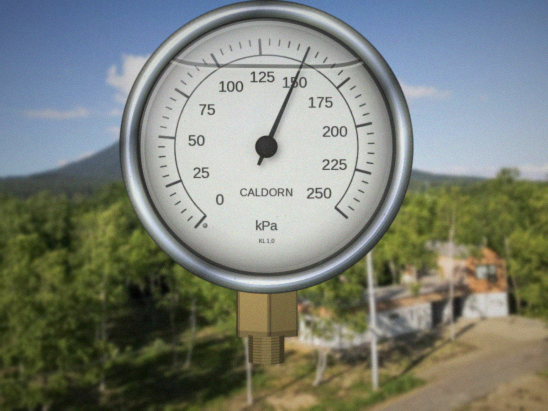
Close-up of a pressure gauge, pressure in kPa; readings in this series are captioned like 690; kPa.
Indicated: 150; kPa
